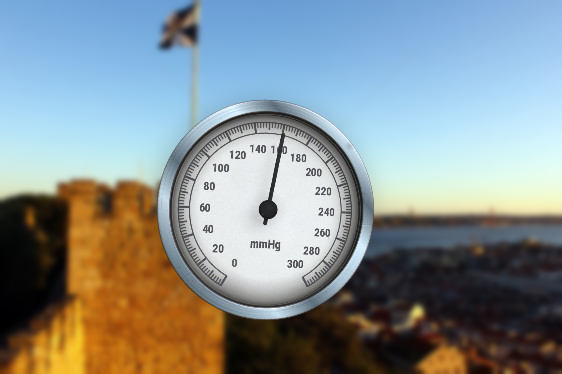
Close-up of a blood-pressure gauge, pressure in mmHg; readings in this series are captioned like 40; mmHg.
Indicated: 160; mmHg
